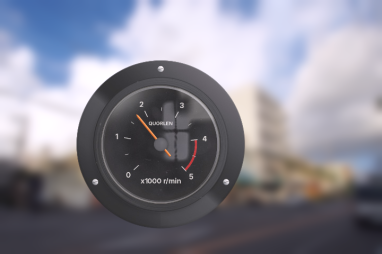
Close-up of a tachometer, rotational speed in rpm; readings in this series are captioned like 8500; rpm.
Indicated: 1750; rpm
